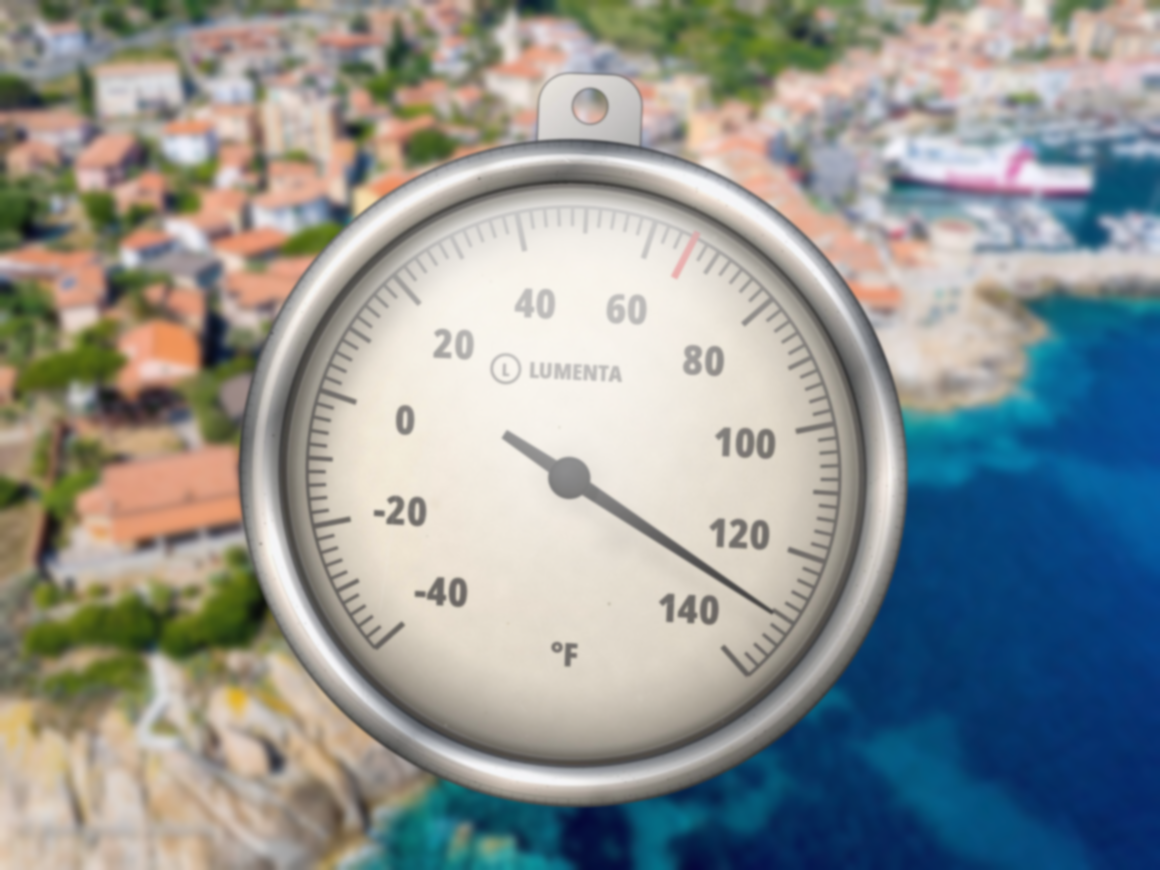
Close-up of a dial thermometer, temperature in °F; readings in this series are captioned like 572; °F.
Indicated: 130; °F
